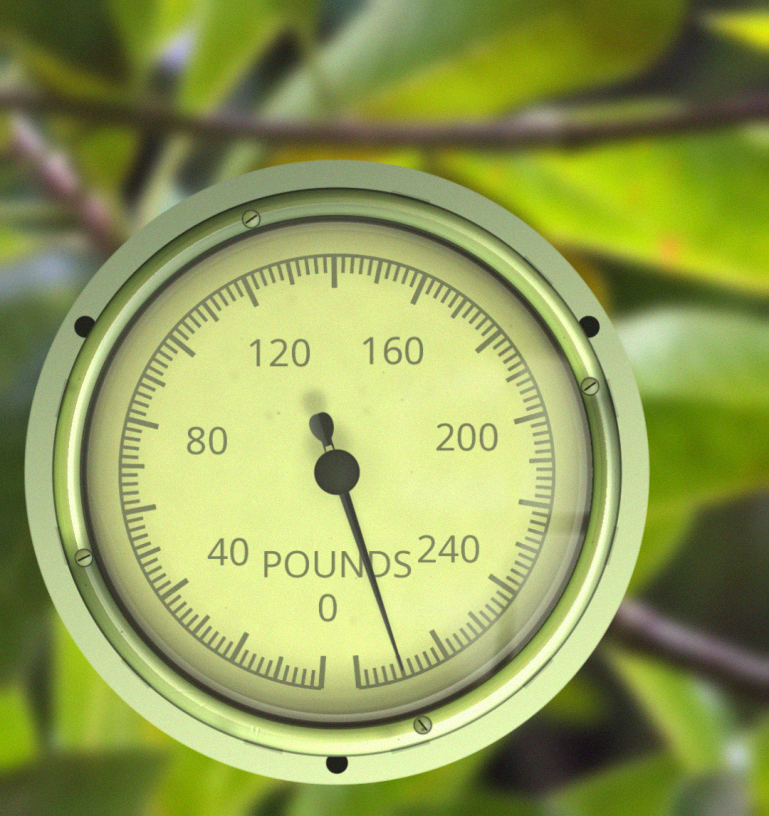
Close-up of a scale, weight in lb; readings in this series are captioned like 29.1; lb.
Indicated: 270; lb
